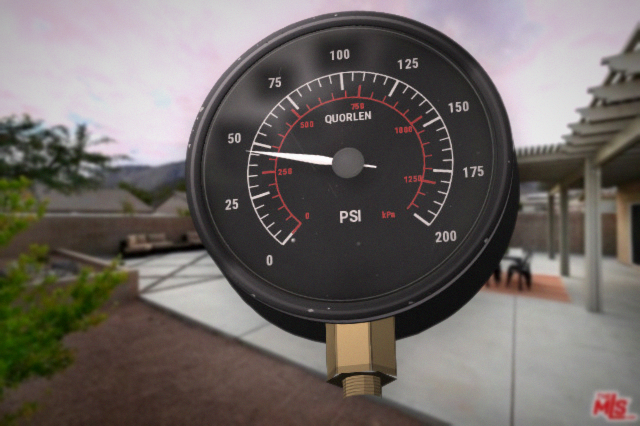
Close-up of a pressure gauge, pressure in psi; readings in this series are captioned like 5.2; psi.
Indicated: 45; psi
